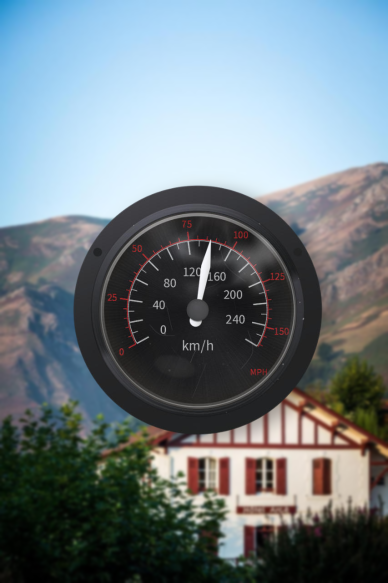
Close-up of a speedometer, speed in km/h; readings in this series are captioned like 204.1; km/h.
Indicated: 140; km/h
